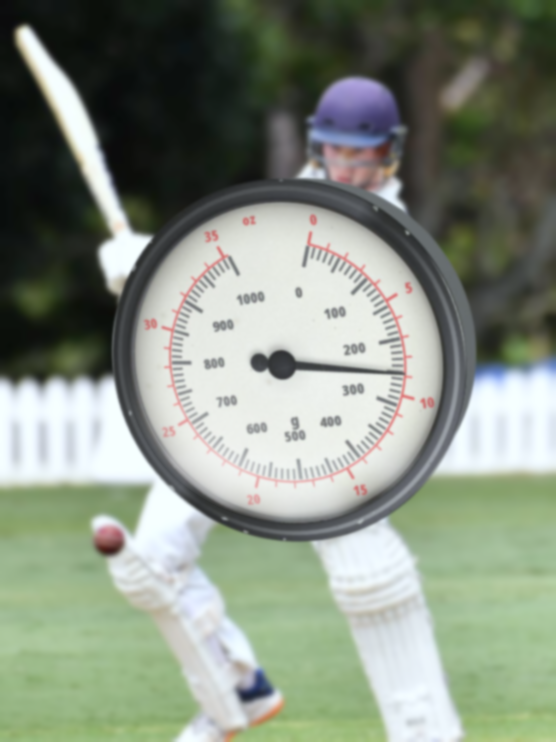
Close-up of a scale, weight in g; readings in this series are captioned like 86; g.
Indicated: 250; g
